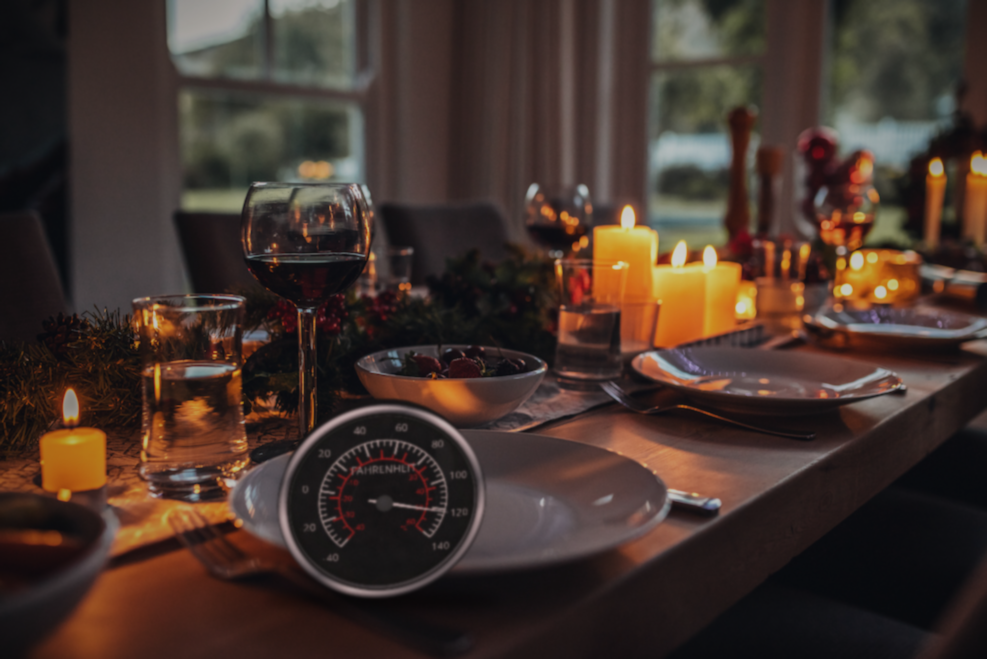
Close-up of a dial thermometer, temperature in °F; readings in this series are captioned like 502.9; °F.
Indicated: 120; °F
